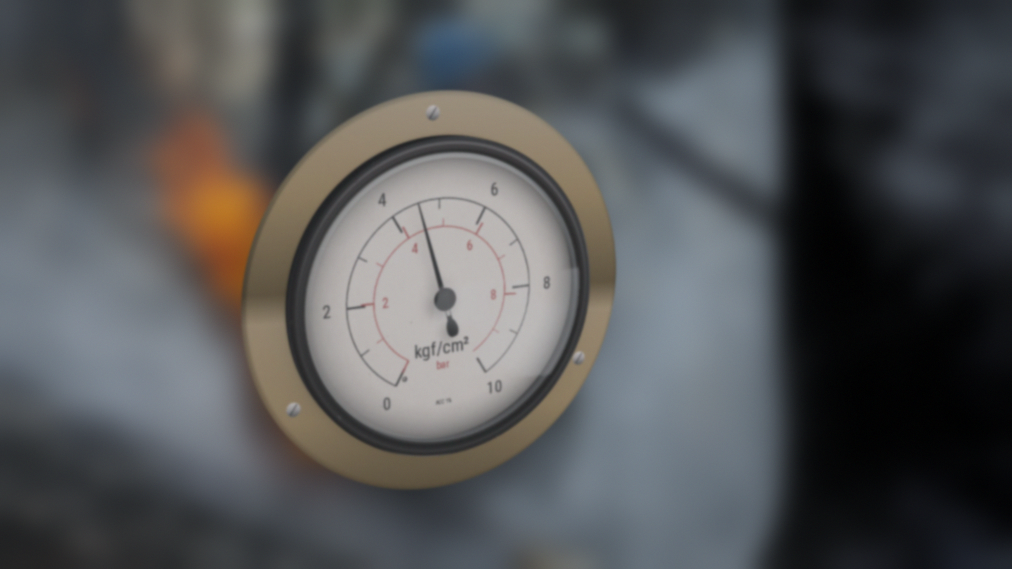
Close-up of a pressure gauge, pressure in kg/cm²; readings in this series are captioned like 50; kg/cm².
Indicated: 4.5; kg/cm²
